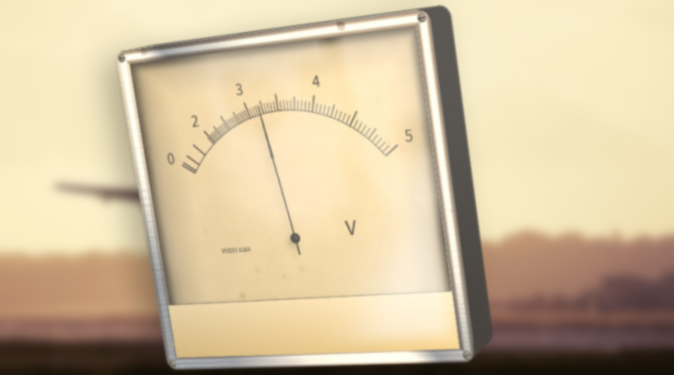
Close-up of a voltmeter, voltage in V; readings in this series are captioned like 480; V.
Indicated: 3.25; V
